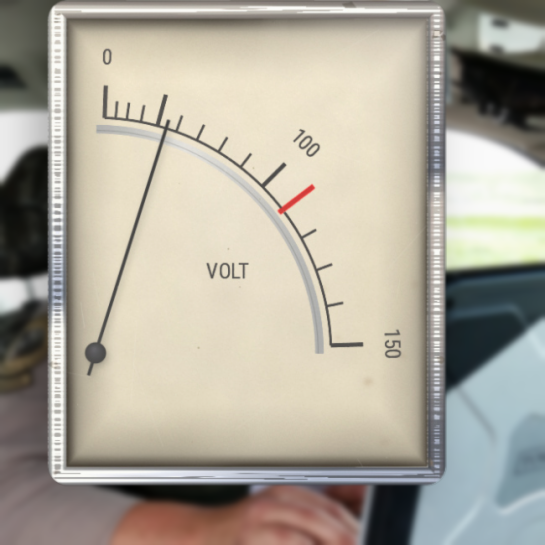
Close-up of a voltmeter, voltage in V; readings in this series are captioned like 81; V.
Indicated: 55; V
